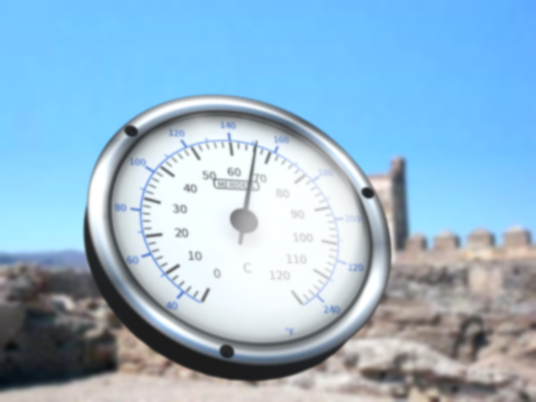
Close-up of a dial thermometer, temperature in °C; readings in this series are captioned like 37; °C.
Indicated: 66; °C
